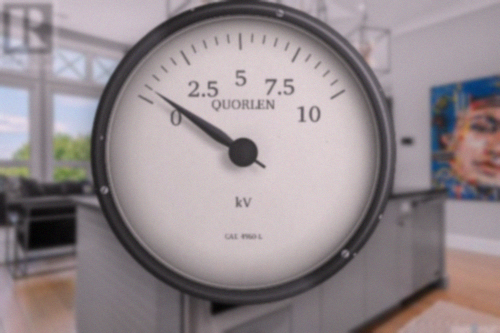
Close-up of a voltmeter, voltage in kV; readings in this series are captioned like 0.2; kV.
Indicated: 0.5; kV
